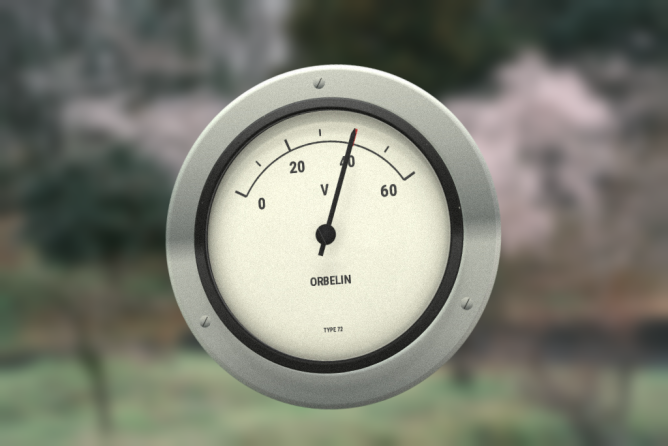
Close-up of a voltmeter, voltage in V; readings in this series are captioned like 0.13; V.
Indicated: 40; V
